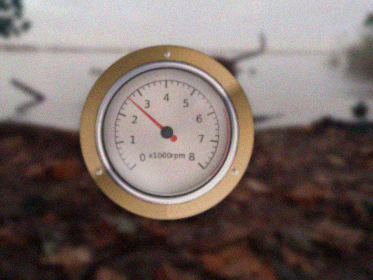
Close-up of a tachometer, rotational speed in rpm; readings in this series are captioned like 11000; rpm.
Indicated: 2600; rpm
